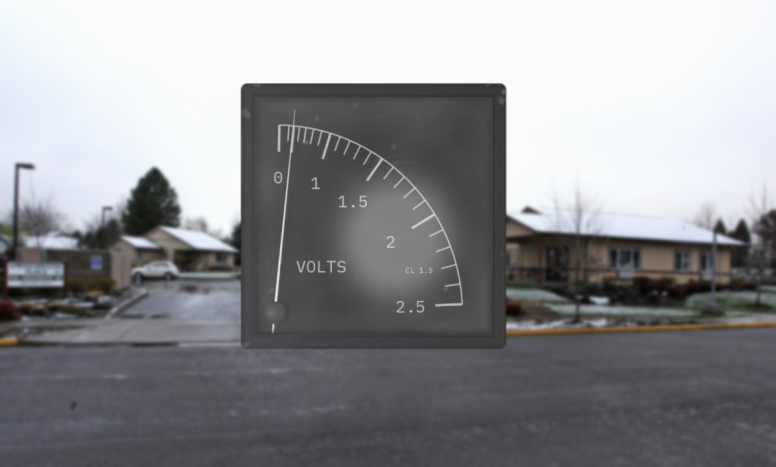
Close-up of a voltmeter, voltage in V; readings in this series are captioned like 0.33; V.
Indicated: 0.5; V
